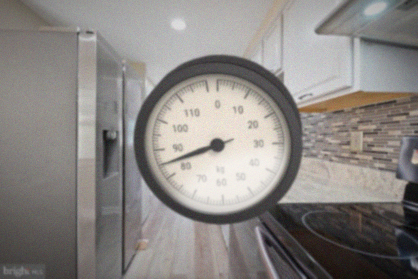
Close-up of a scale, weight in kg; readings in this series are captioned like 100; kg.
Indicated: 85; kg
